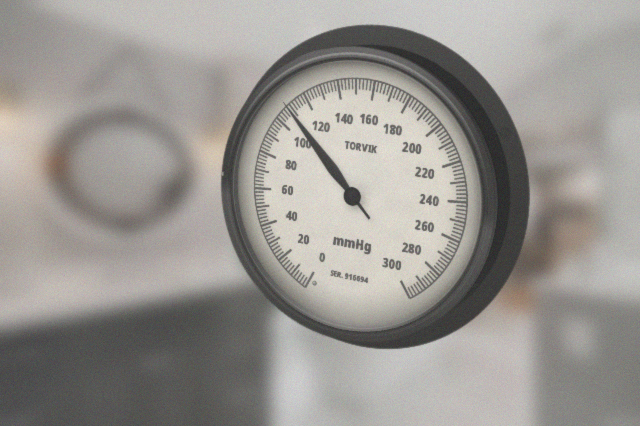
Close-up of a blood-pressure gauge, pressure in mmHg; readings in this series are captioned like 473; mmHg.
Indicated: 110; mmHg
